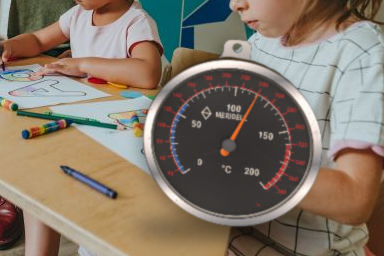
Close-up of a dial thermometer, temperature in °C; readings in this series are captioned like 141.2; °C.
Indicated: 115; °C
